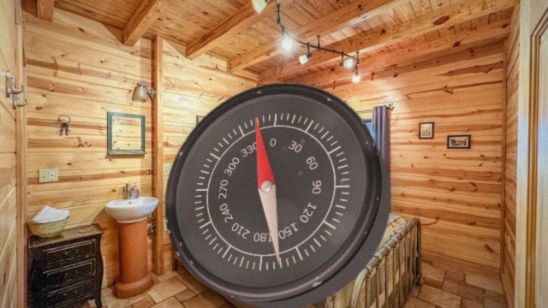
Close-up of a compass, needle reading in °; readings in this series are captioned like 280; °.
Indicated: 345; °
